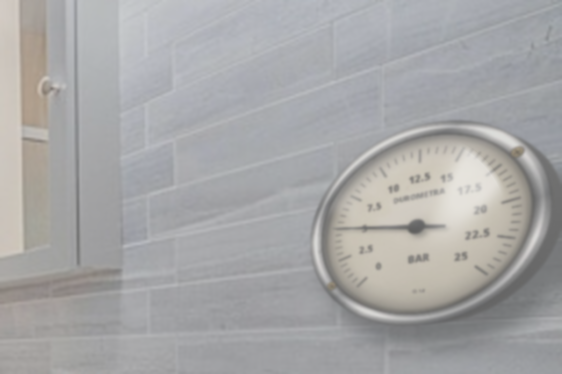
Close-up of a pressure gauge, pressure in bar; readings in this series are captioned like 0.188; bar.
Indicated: 5; bar
